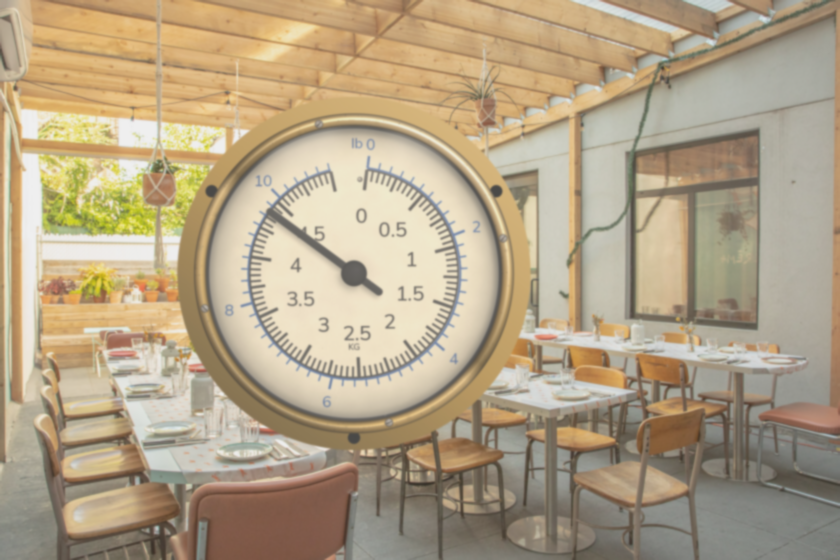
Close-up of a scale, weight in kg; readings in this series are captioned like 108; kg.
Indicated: 4.4; kg
